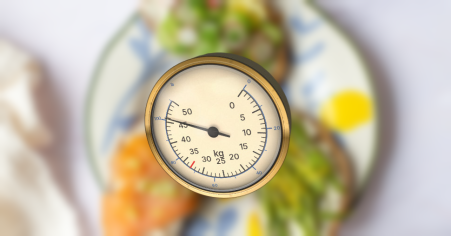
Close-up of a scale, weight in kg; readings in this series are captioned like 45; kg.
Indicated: 46; kg
